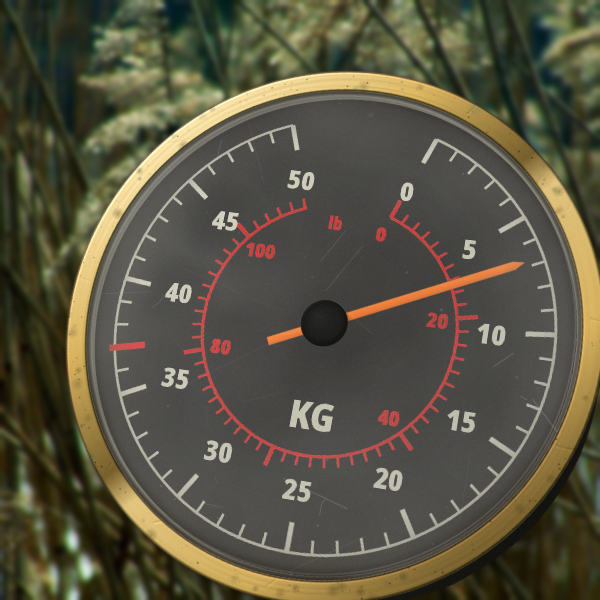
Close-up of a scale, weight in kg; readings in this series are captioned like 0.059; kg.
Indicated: 7; kg
